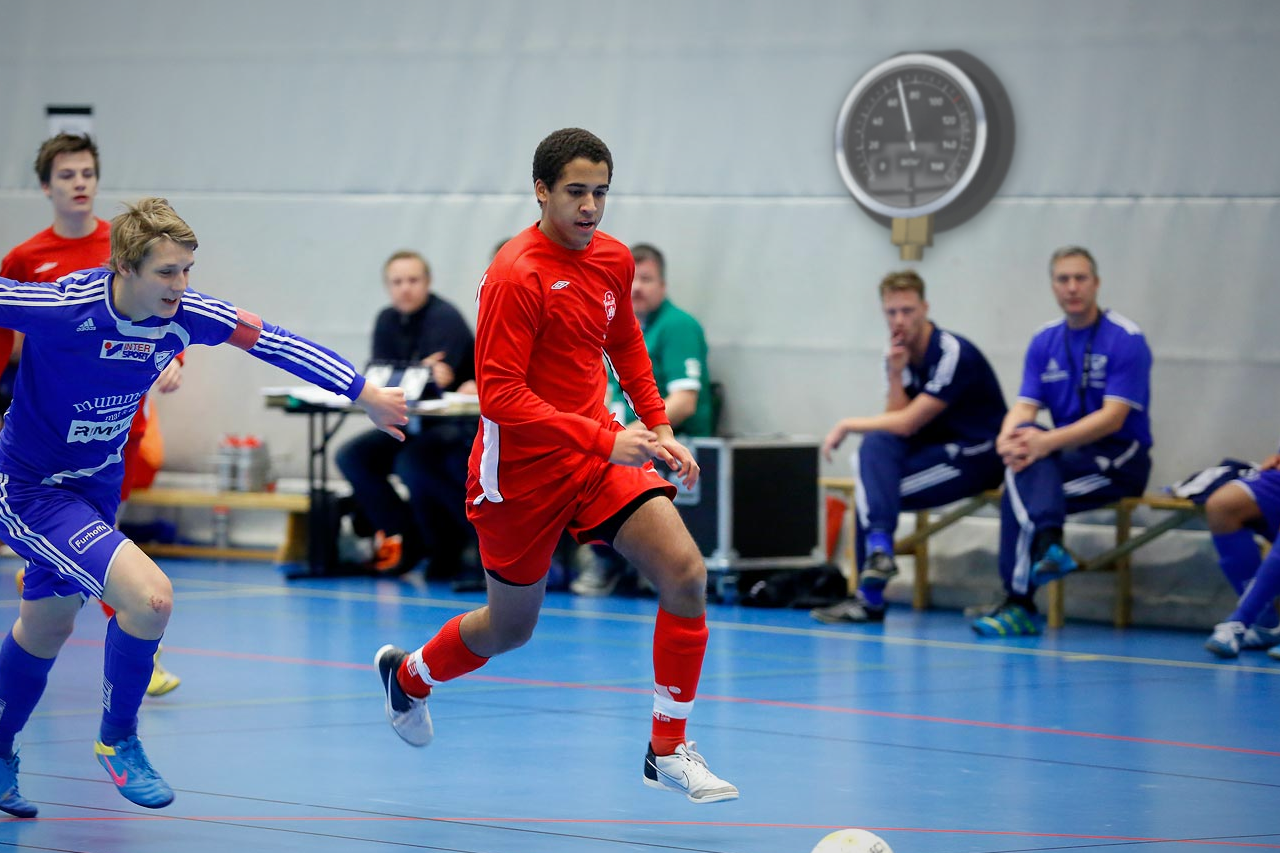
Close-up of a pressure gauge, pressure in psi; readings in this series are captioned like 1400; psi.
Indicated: 70; psi
